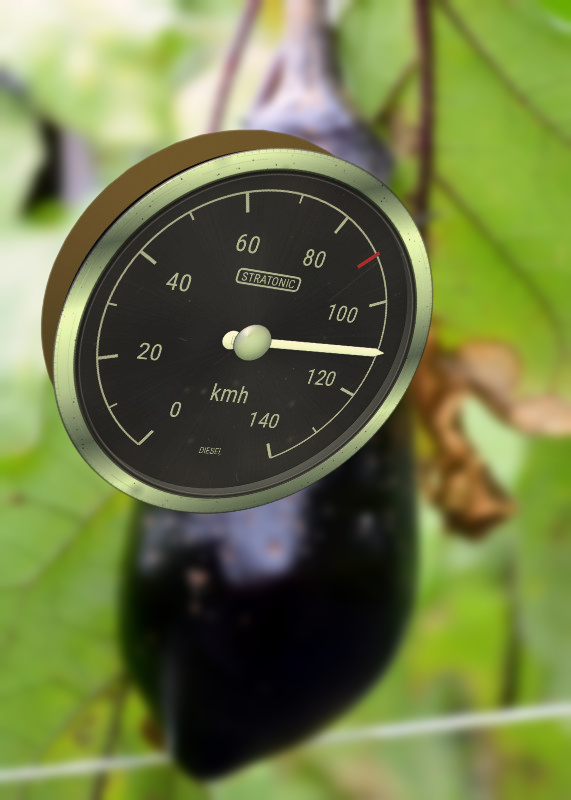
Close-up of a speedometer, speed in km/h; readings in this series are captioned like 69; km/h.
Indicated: 110; km/h
